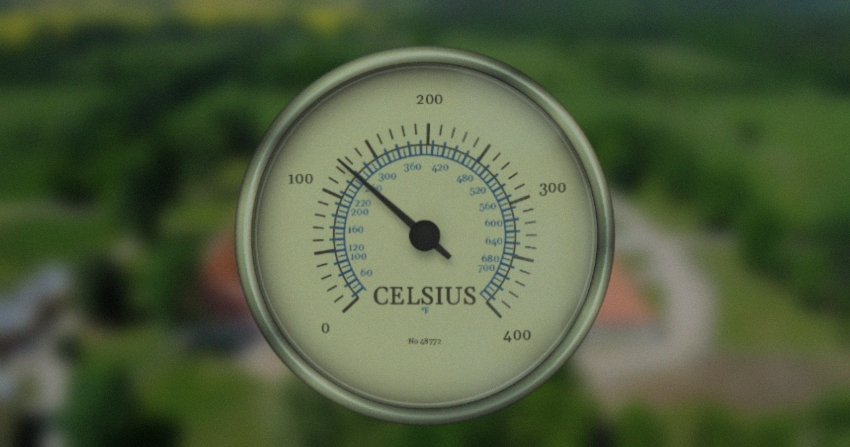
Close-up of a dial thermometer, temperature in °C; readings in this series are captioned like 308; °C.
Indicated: 125; °C
